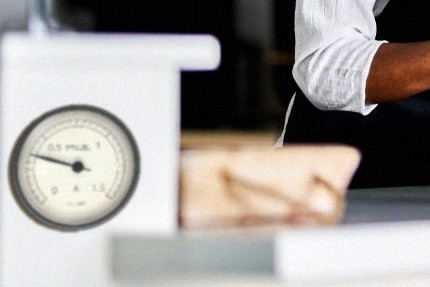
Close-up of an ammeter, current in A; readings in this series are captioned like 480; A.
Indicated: 0.35; A
